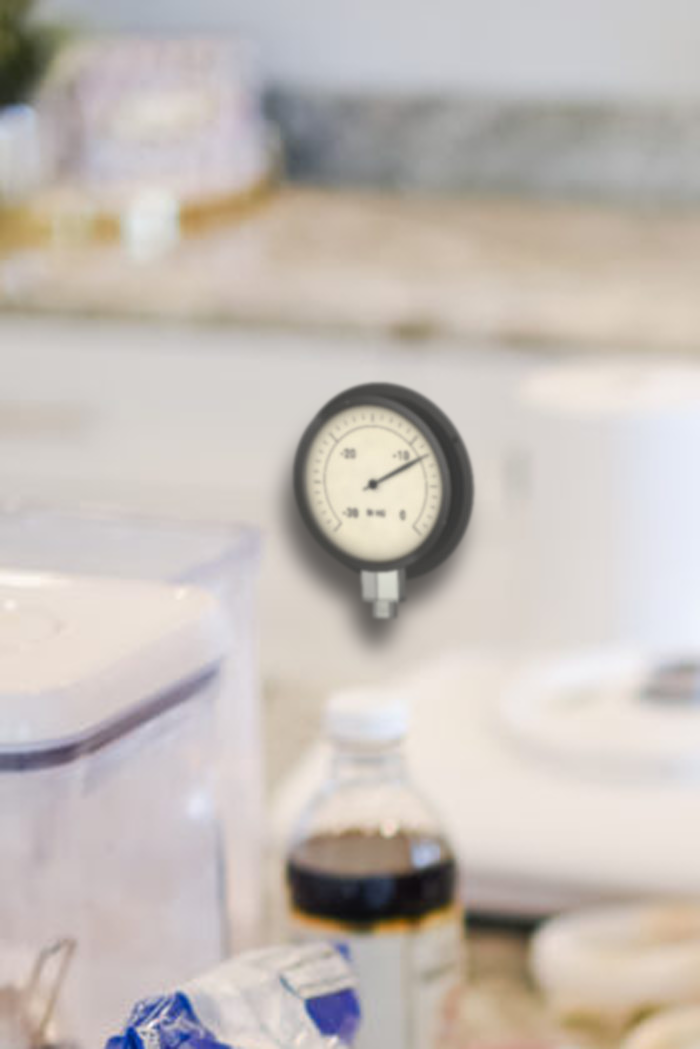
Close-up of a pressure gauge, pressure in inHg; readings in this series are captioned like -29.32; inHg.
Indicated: -8; inHg
